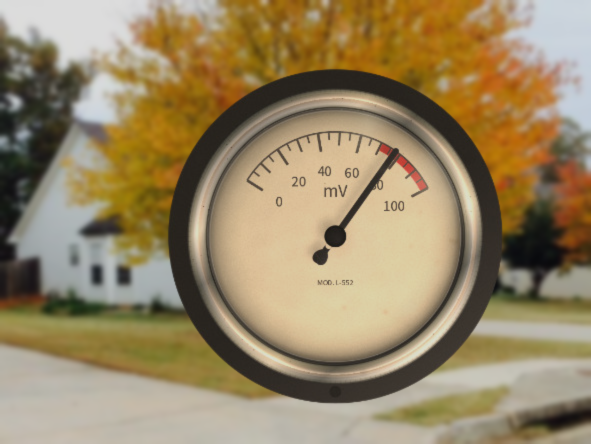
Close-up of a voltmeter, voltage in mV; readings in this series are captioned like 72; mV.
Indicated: 77.5; mV
